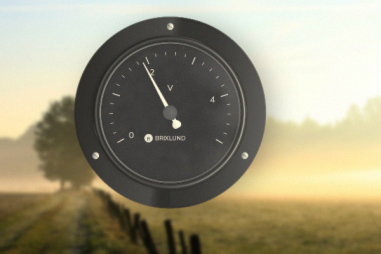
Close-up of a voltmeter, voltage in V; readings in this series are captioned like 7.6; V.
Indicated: 1.9; V
